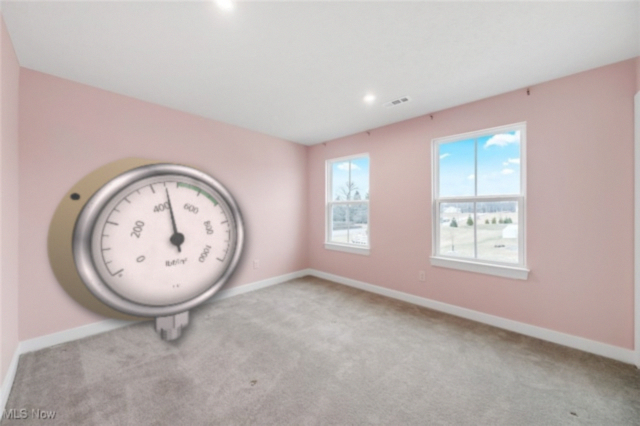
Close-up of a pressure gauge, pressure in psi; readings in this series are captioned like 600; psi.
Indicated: 450; psi
